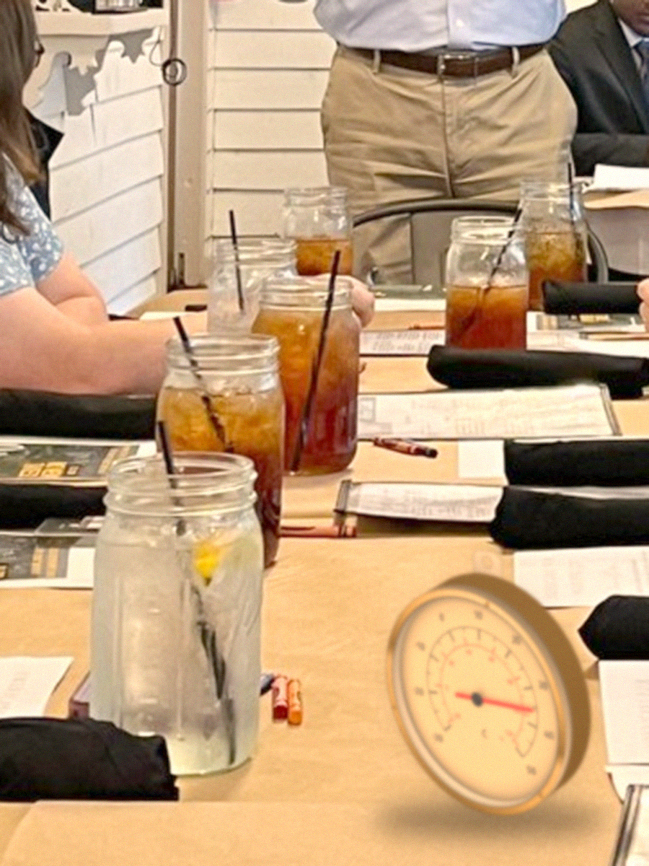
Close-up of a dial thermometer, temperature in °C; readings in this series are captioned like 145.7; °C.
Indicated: 35; °C
